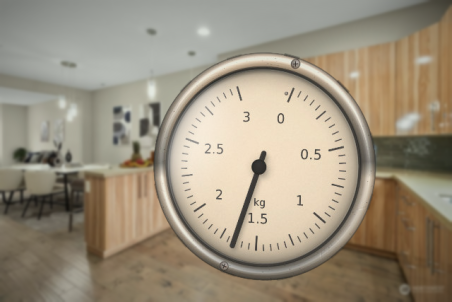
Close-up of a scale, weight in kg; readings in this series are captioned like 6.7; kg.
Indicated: 1.65; kg
